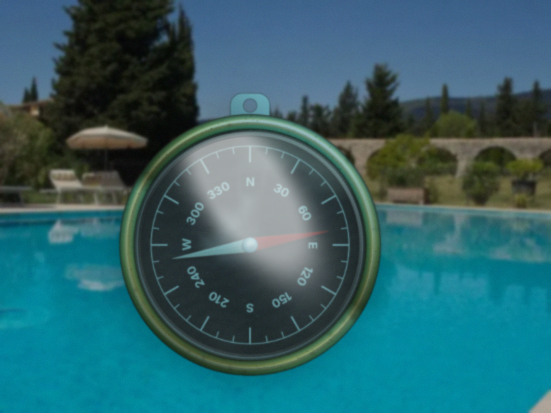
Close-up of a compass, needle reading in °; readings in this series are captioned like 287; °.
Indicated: 80; °
